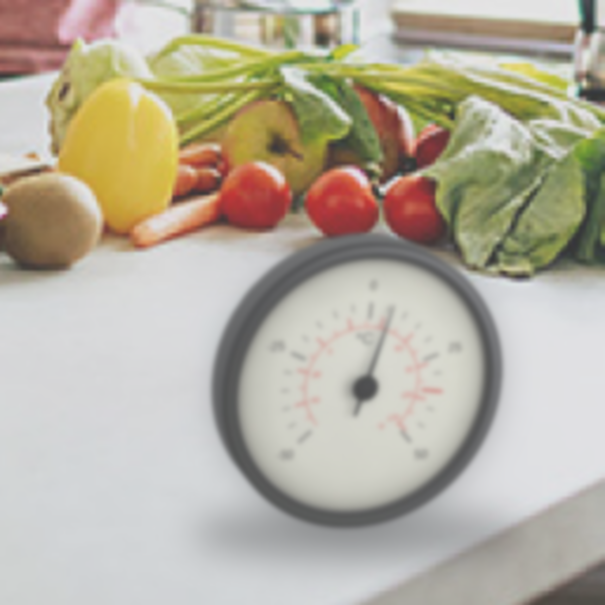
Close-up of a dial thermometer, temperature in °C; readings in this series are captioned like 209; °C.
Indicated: 5; °C
